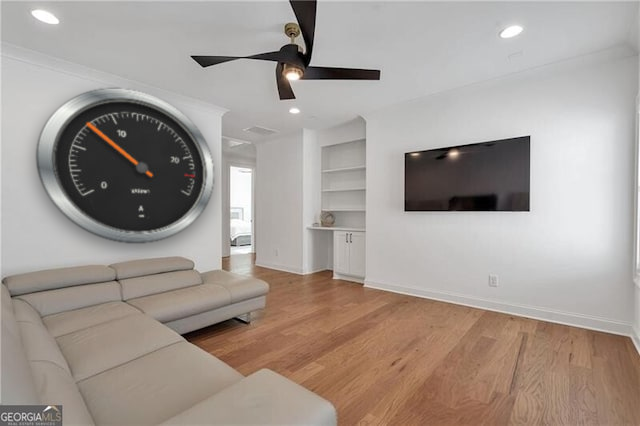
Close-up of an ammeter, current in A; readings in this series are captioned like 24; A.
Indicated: 7.5; A
